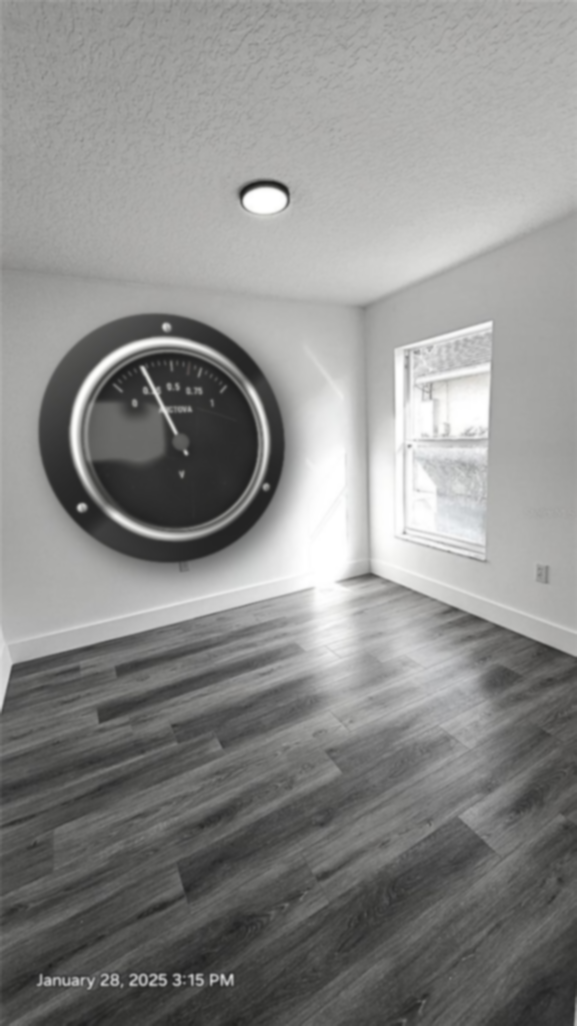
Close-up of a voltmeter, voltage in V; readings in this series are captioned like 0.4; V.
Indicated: 0.25; V
